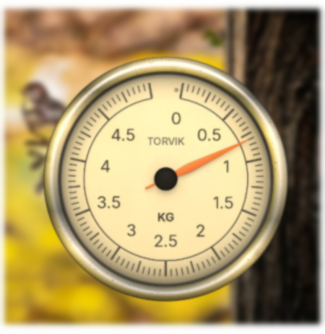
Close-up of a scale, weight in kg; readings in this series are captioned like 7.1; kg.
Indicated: 0.8; kg
